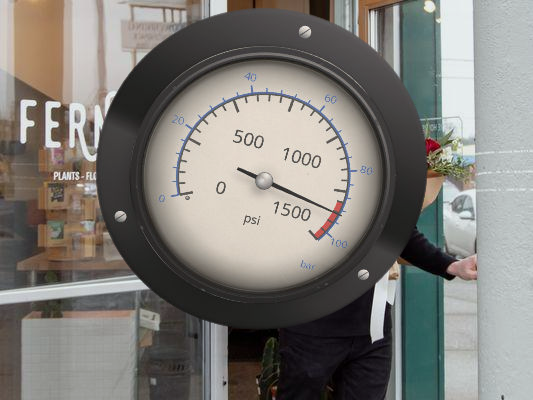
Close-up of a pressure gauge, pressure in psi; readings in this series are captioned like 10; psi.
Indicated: 1350; psi
